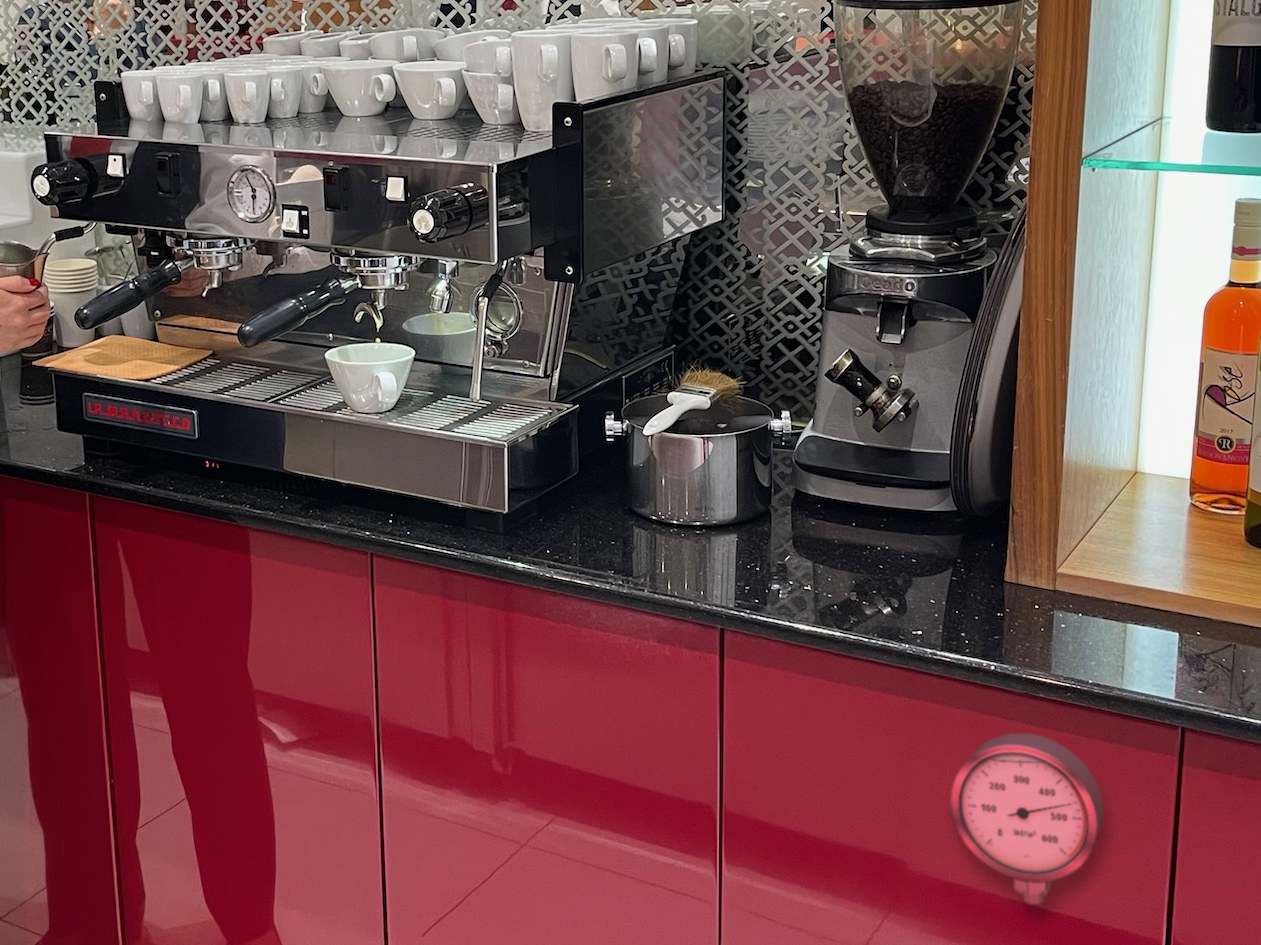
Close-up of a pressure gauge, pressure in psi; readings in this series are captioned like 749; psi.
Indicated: 460; psi
